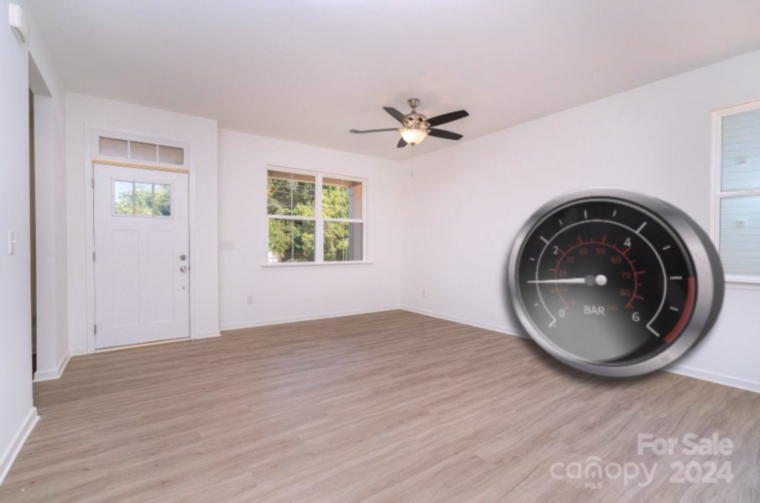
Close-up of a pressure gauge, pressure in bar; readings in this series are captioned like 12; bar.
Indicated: 1; bar
